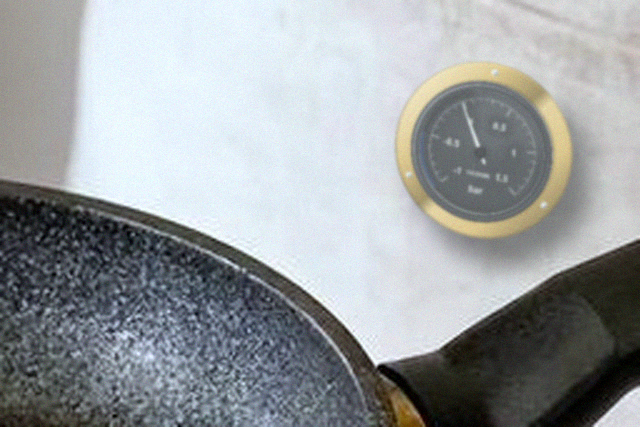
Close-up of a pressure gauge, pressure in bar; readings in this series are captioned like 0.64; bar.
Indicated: 0; bar
